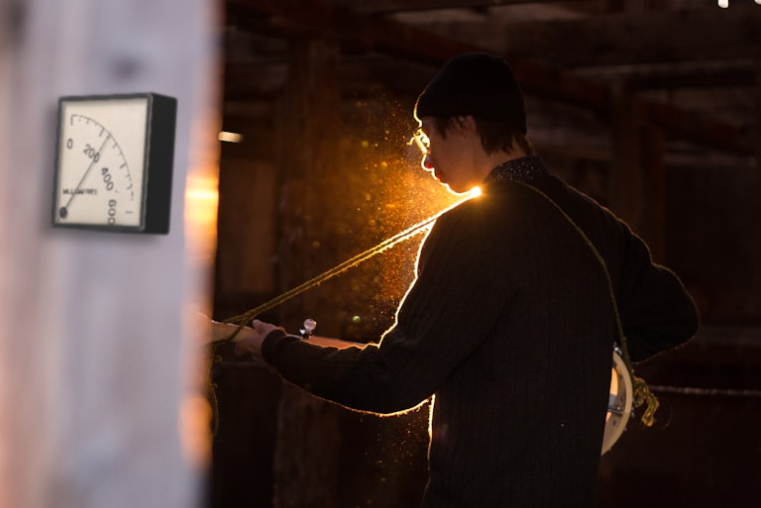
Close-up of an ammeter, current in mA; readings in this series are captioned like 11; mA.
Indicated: 250; mA
